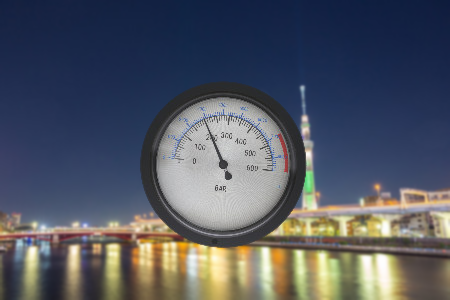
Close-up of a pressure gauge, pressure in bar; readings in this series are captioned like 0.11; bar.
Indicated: 200; bar
